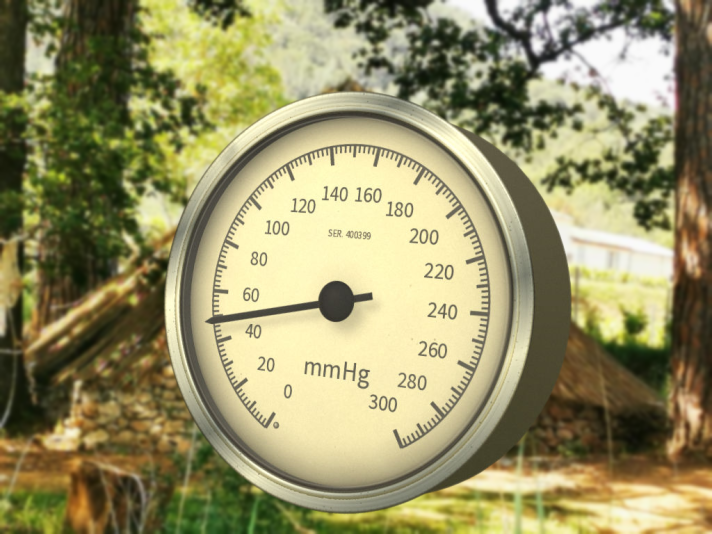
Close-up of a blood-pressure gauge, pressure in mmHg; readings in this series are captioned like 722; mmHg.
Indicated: 48; mmHg
